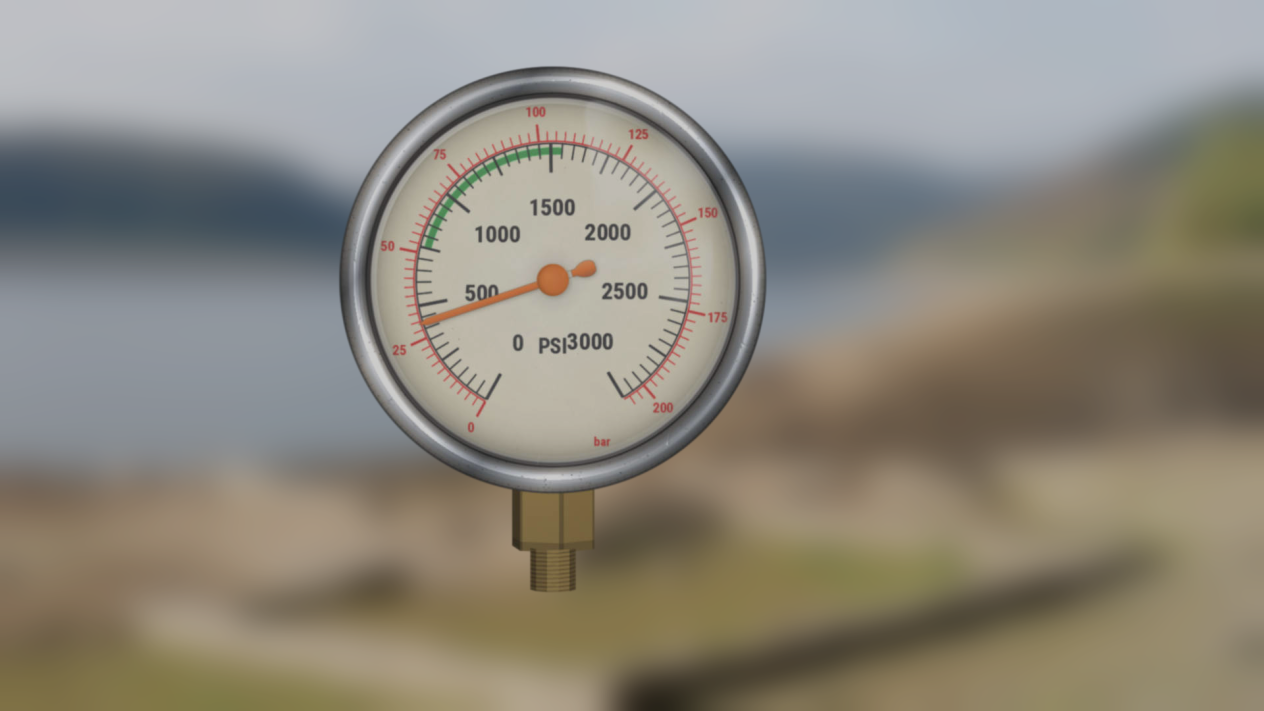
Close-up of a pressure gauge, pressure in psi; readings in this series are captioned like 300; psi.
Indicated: 425; psi
